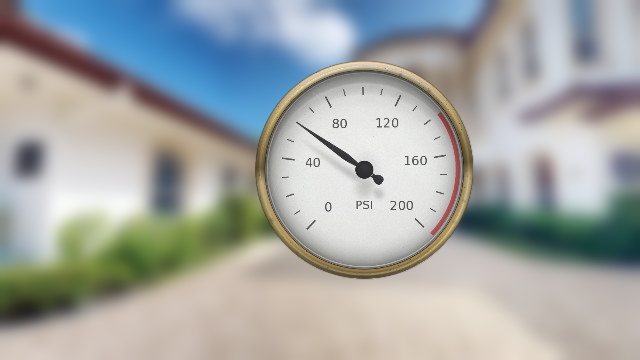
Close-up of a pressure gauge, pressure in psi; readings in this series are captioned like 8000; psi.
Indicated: 60; psi
